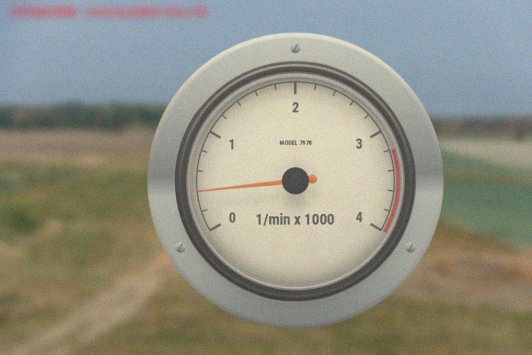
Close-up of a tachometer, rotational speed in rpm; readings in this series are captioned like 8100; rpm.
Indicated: 400; rpm
